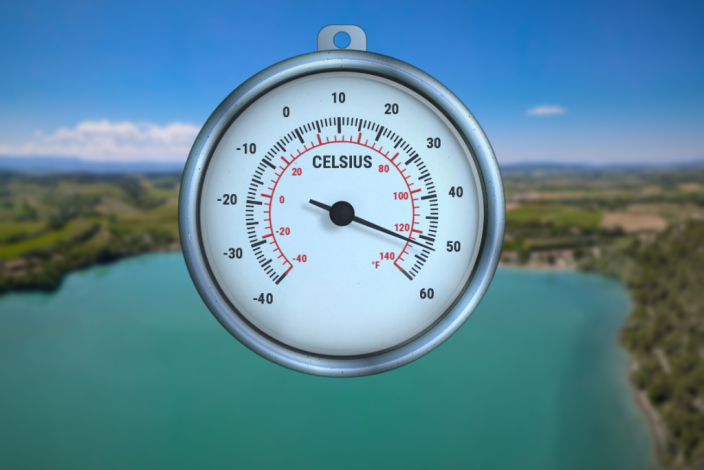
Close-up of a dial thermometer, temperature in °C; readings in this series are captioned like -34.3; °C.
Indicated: 52; °C
